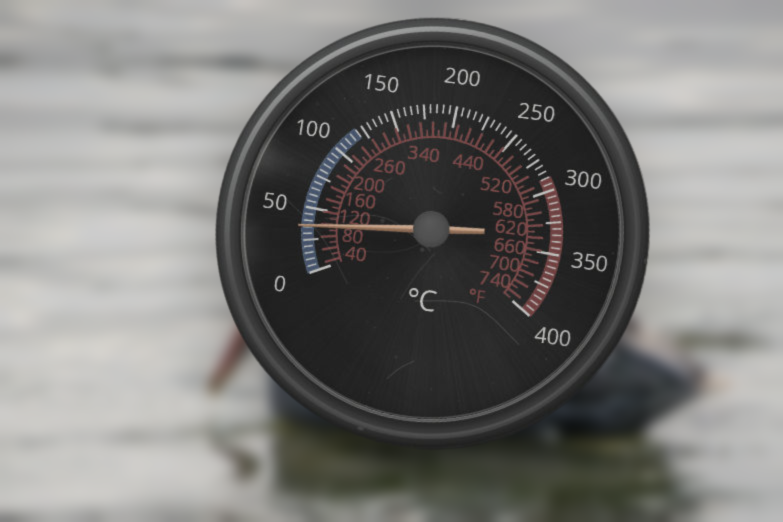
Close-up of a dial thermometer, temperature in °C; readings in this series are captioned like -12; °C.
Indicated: 35; °C
